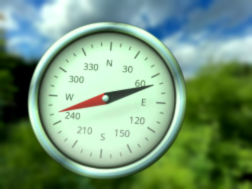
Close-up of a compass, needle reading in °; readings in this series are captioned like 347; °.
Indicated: 250; °
